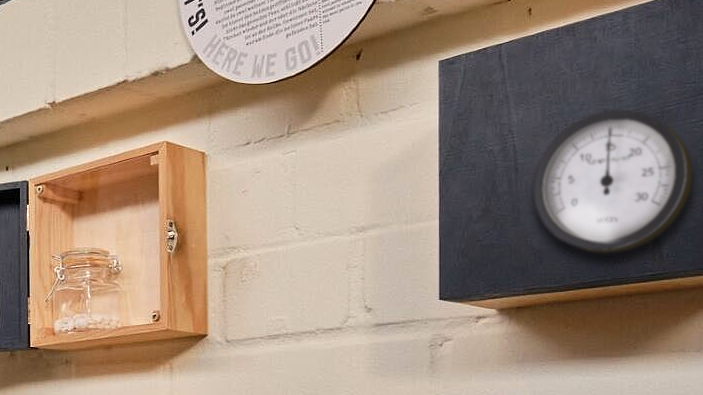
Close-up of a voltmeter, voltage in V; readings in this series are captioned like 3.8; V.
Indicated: 15; V
